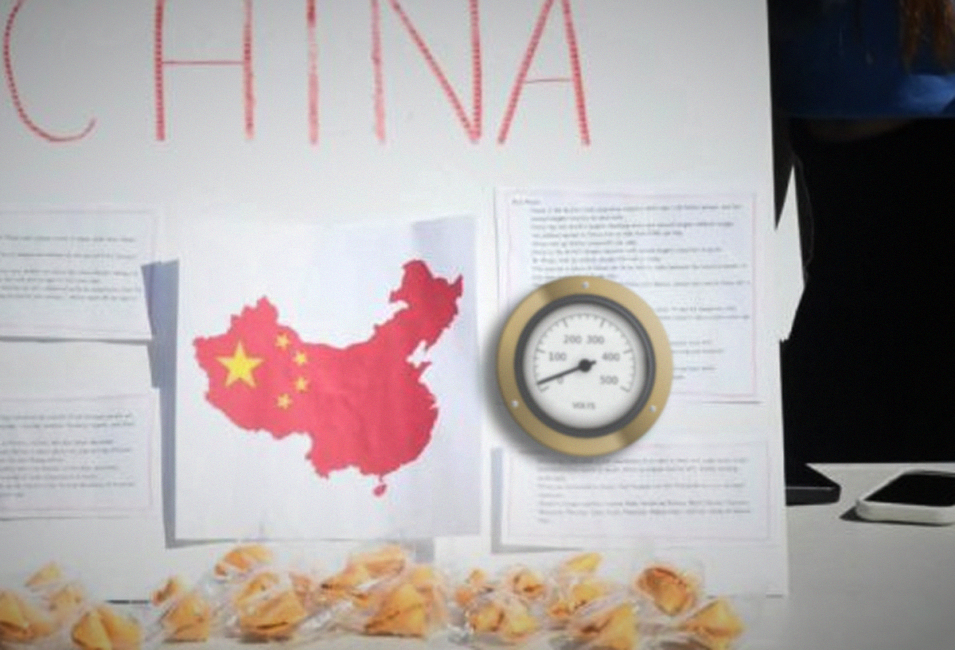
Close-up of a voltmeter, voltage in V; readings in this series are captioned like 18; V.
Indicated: 20; V
